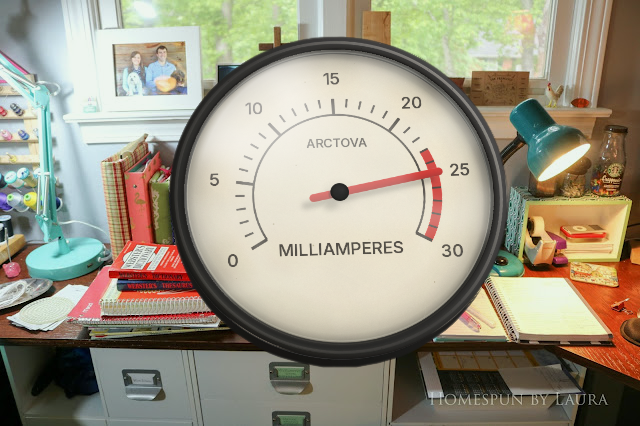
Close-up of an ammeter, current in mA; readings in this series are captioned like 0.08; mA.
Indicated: 25; mA
